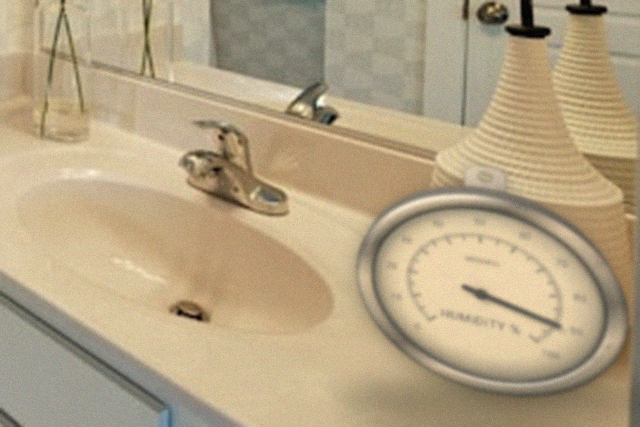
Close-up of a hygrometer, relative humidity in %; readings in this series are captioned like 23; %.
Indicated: 90; %
